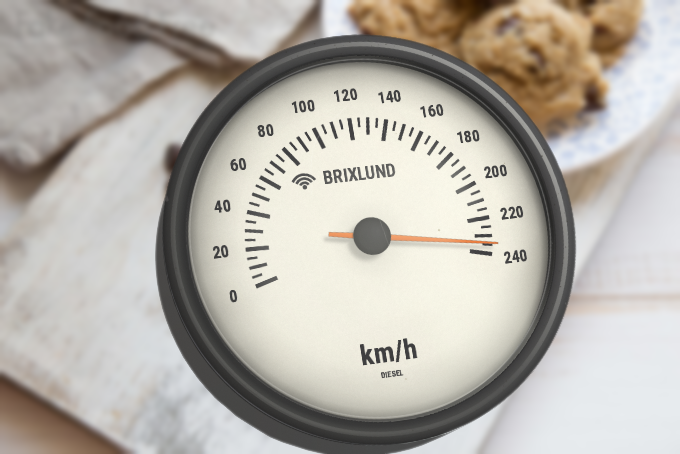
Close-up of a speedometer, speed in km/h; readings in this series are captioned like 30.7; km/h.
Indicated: 235; km/h
